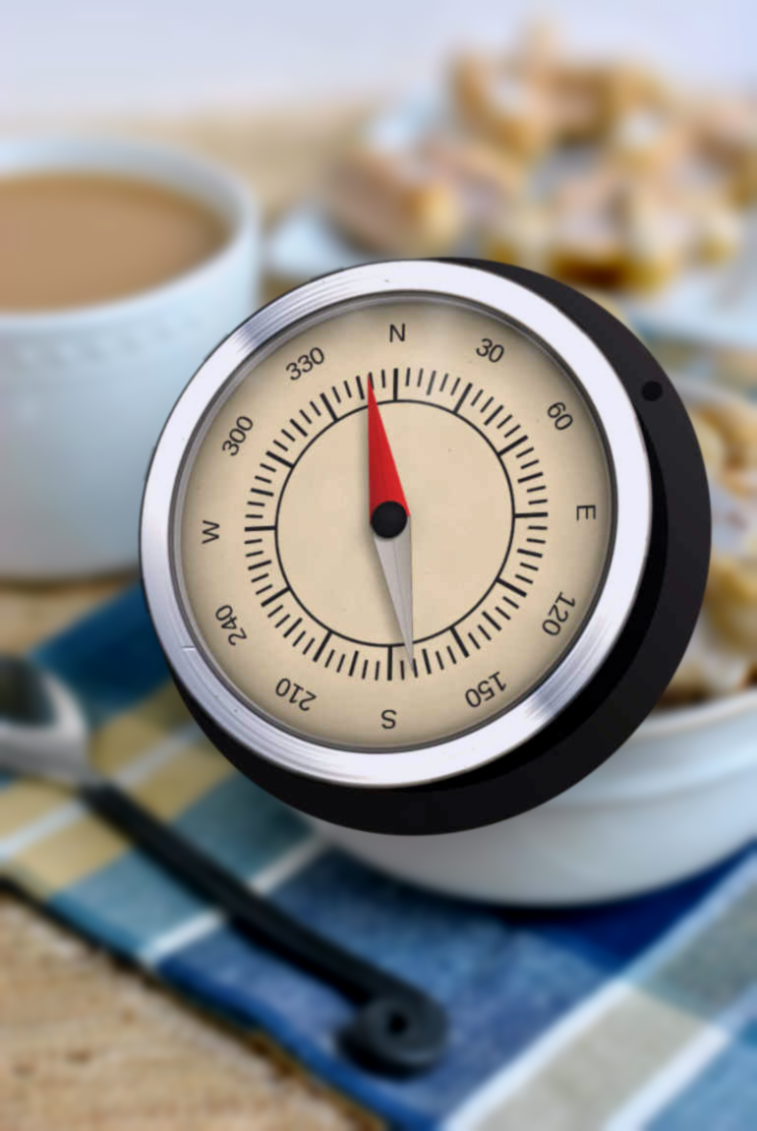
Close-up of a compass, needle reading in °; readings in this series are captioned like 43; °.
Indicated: 350; °
